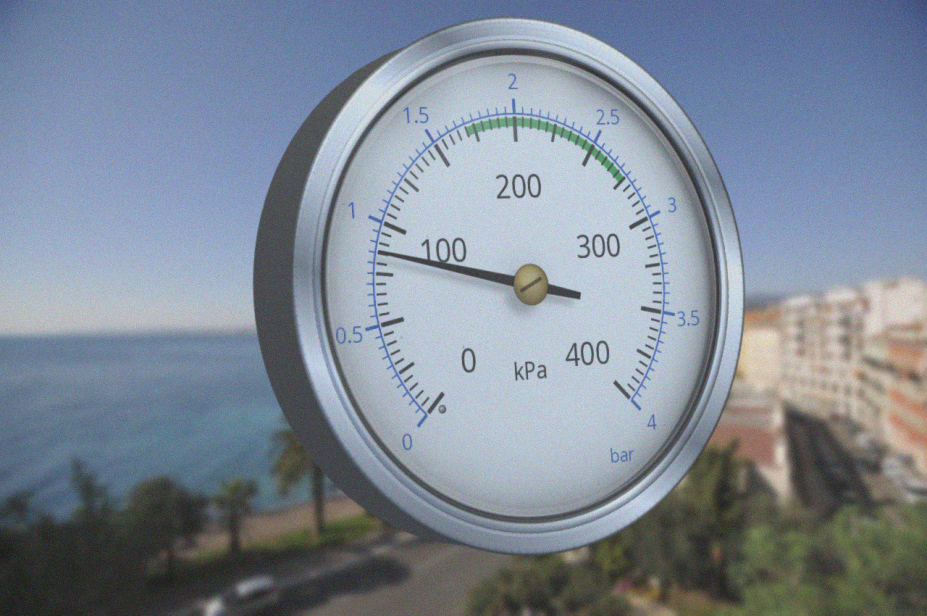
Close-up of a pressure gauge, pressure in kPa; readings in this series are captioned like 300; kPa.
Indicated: 85; kPa
